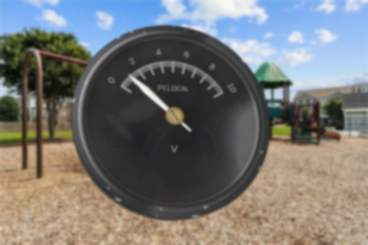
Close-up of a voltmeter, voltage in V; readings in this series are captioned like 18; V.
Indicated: 1; V
